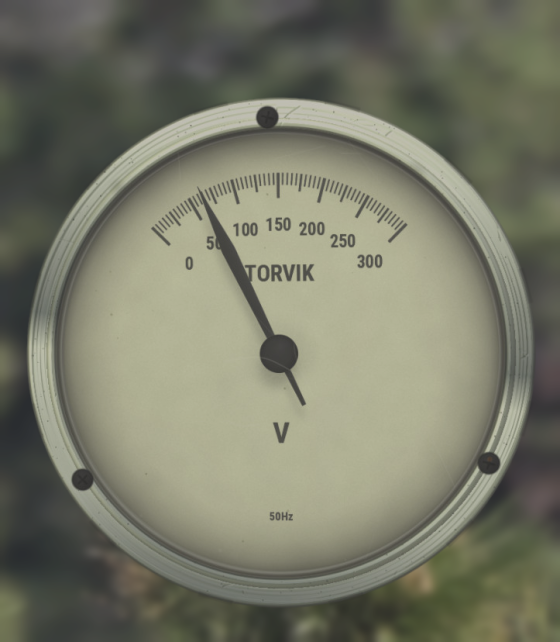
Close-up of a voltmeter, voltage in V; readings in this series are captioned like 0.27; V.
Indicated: 65; V
